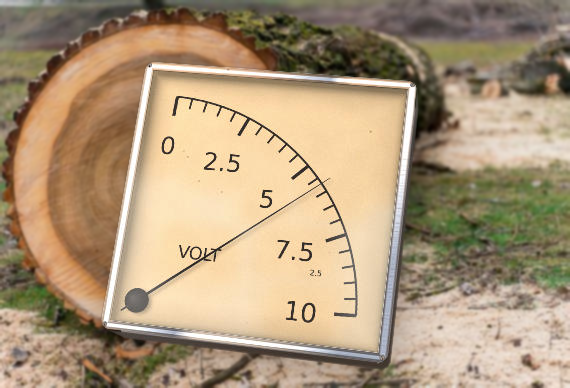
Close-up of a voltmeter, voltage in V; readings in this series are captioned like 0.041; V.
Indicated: 5.75; V
